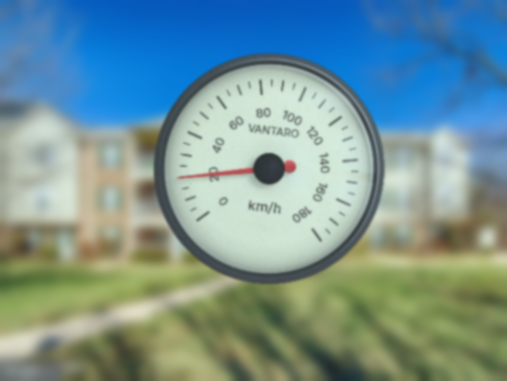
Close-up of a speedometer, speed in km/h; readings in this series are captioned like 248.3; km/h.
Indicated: 20; km/h
